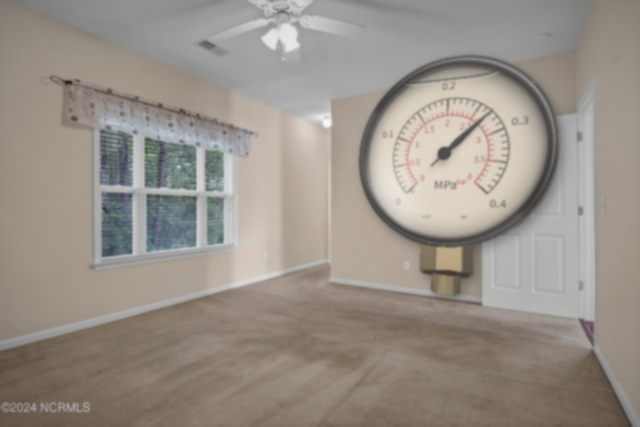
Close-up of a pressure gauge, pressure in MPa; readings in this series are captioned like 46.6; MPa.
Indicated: 0.27; MPa
